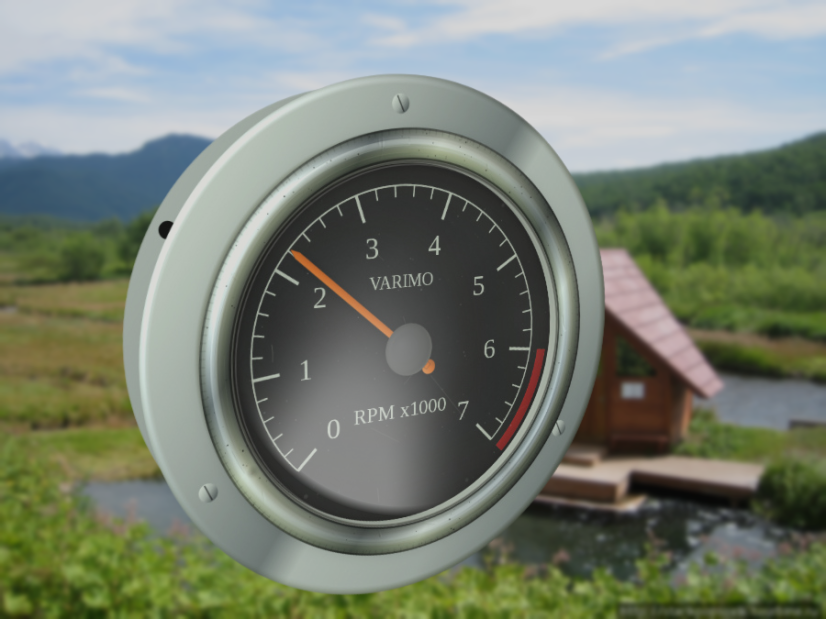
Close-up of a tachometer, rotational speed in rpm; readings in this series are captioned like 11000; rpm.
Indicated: 2200; rpm
